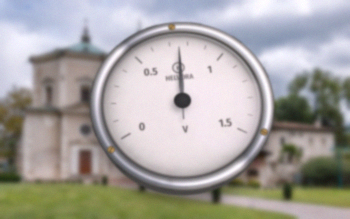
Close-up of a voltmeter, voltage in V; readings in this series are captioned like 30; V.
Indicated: 0.75; V
